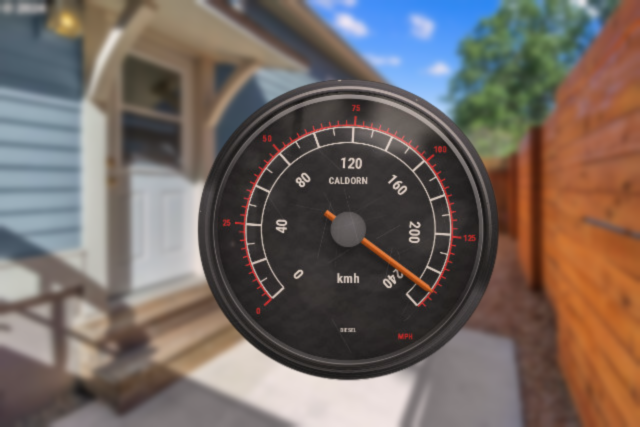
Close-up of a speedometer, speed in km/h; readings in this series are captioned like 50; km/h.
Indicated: 230; km/h
